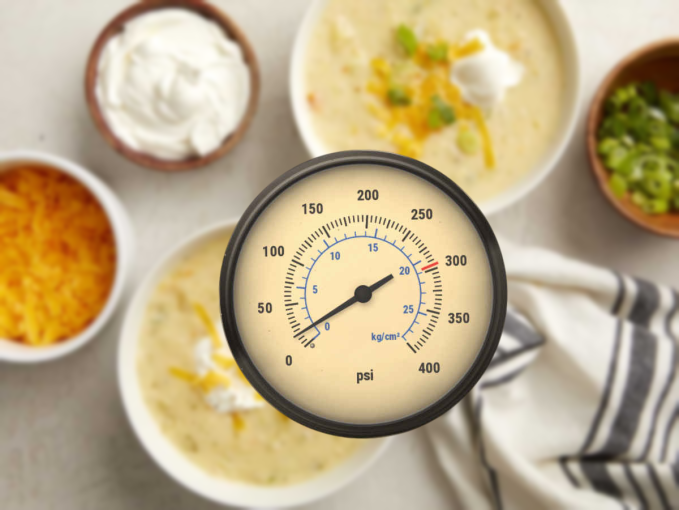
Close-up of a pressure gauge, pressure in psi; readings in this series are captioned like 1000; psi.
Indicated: 15; psi
